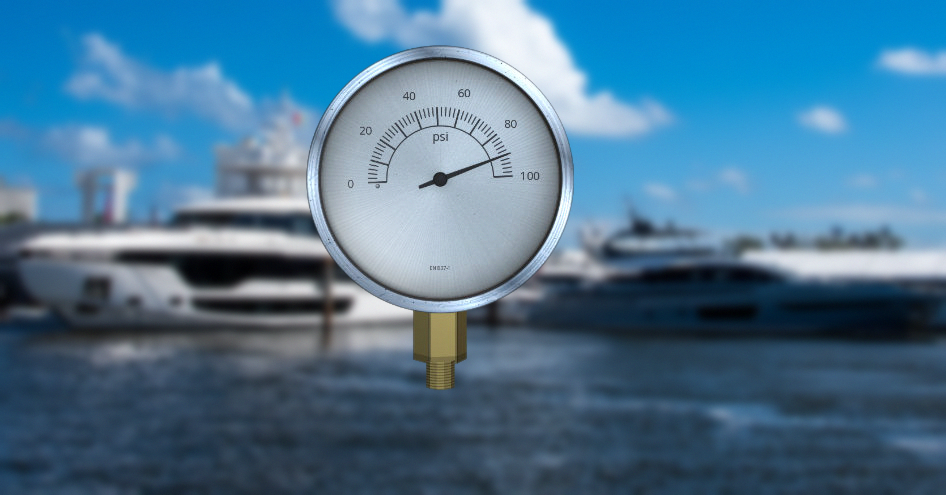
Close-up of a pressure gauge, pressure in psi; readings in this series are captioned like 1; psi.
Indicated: 90; psi
